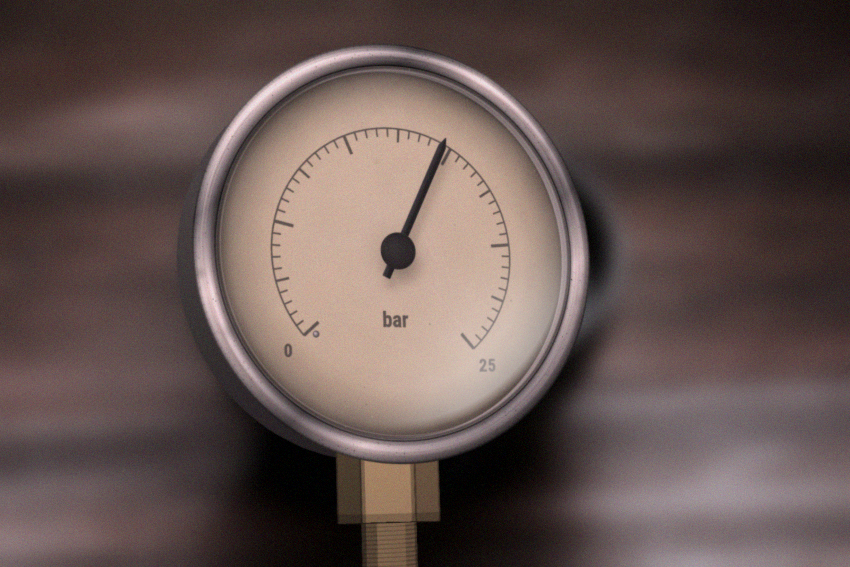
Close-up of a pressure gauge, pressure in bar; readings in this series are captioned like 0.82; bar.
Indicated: 14.5; bar
